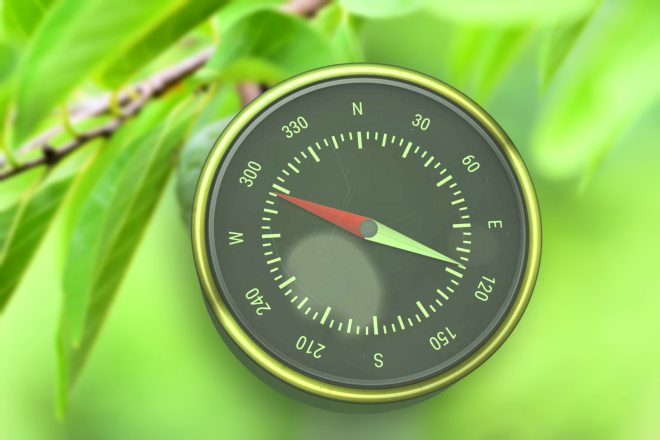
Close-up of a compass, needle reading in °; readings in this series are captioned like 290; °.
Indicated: 295; °
